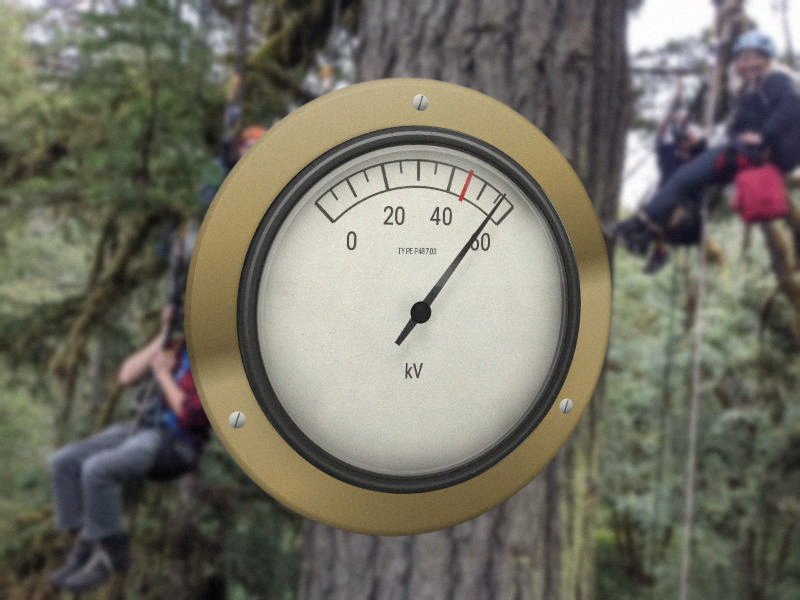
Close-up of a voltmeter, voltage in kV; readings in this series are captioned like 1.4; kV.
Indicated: 55; kV
